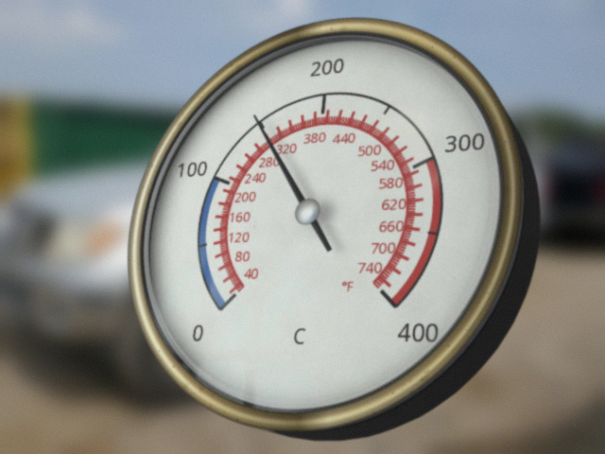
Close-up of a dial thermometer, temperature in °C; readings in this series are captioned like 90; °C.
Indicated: 150; °C
